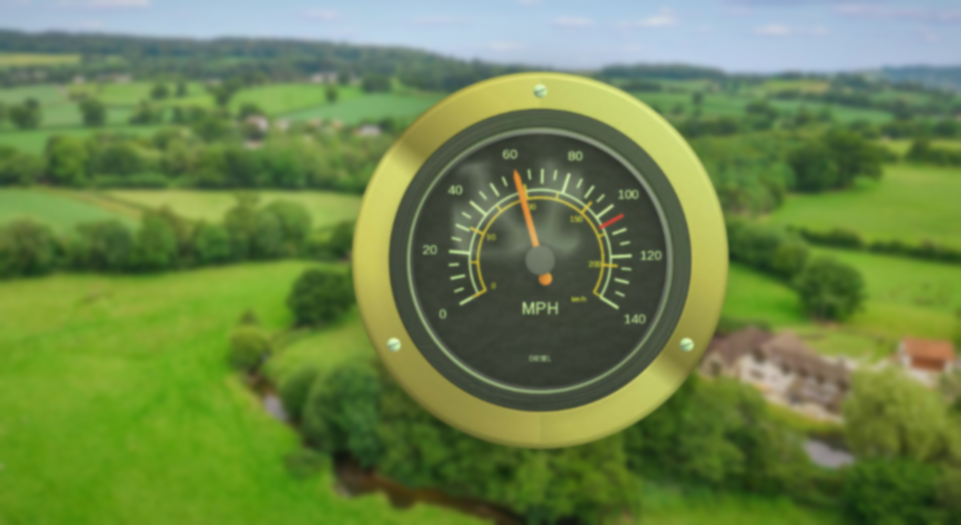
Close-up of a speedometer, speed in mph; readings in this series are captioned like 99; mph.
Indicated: 60; mph
